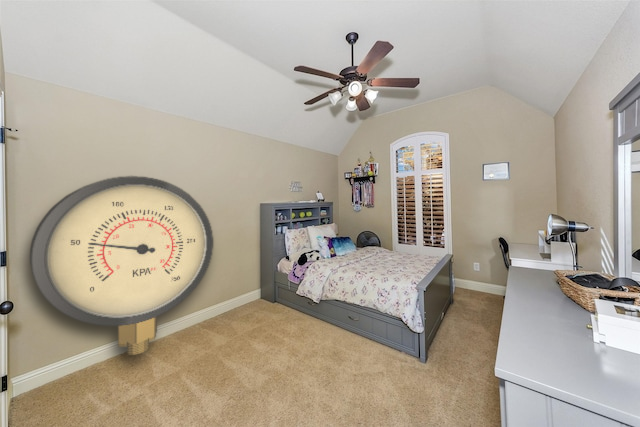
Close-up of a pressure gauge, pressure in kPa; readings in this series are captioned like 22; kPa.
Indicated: 50; kPa
